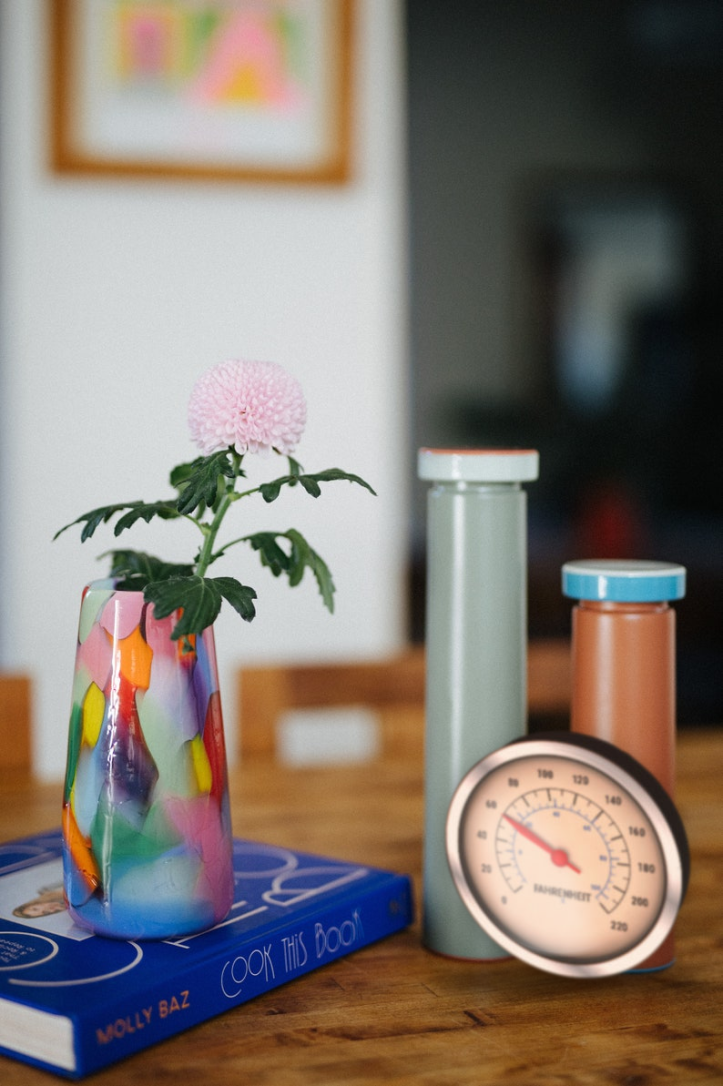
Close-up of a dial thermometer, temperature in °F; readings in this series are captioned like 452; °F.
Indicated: 60; °F
